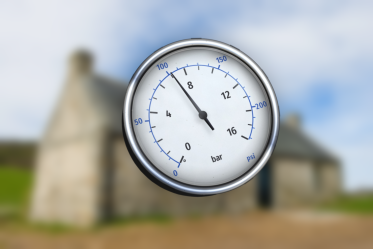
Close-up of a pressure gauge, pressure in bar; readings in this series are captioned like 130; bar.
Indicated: 7; bar
